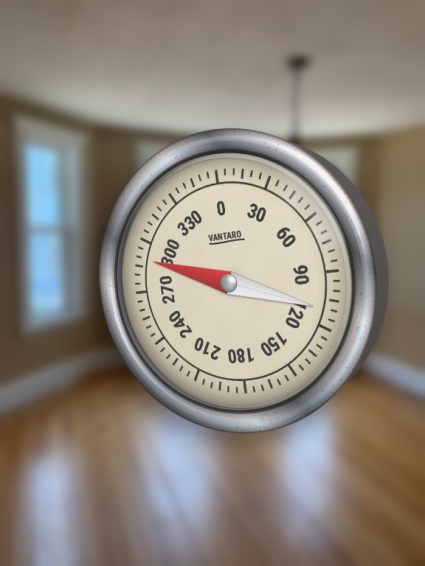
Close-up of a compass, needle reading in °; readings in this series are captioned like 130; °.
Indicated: 290; °
